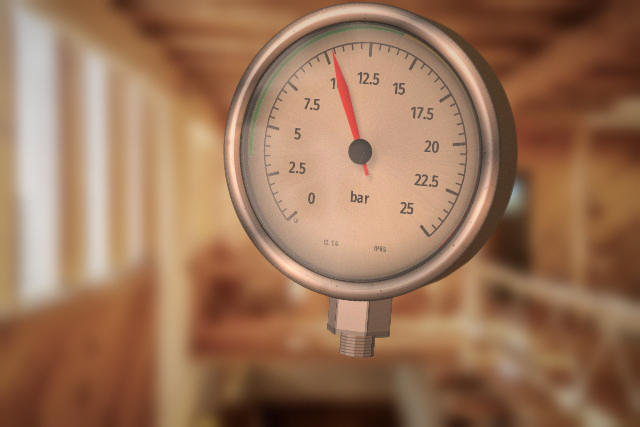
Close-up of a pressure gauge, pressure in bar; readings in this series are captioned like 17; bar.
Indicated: 10.5; bar
